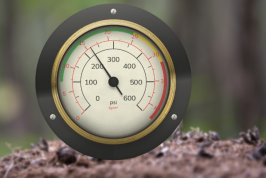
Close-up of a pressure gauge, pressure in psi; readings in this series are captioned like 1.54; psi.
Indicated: 225; psi
